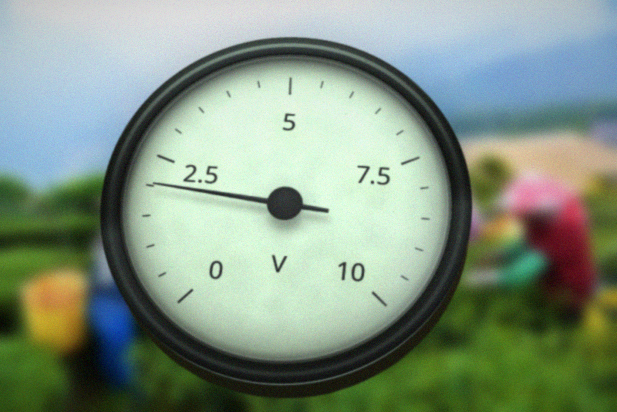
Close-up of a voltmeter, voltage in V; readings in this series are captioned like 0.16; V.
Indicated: 2; V
